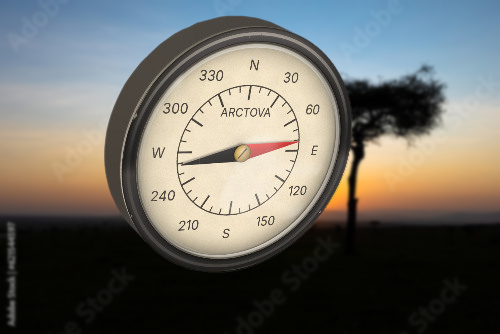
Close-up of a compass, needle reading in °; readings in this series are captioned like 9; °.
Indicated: 80; °
